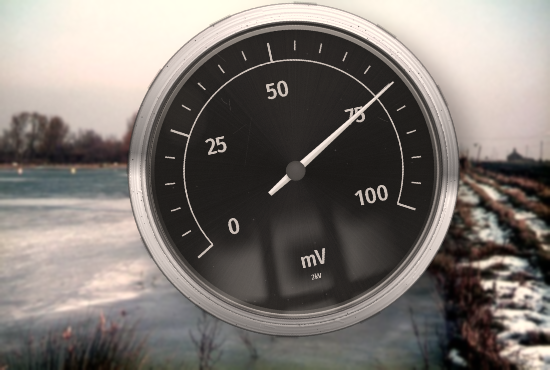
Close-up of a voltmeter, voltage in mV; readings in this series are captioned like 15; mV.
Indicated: 75; mV
